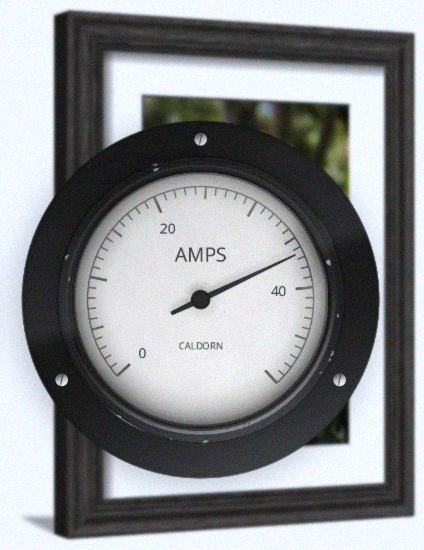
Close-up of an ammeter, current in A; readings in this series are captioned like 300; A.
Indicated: 36.5; A
